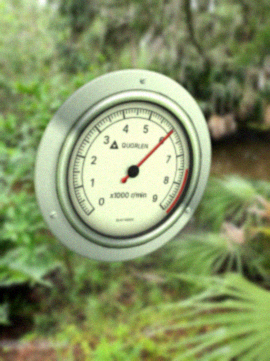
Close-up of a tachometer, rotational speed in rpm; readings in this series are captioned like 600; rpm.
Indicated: 6000; rpm
